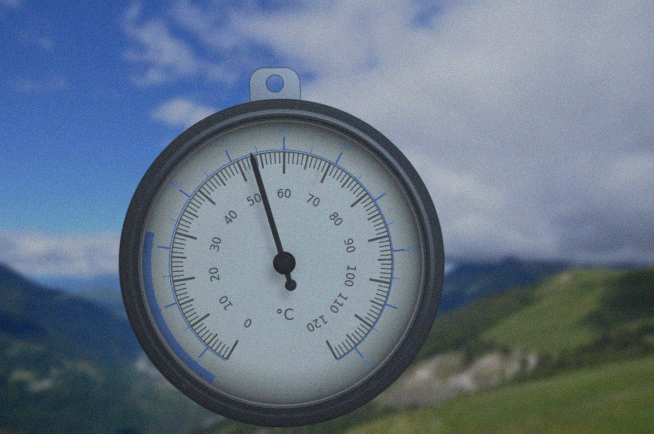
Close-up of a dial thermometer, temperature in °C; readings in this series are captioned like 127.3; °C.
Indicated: 53; °C
